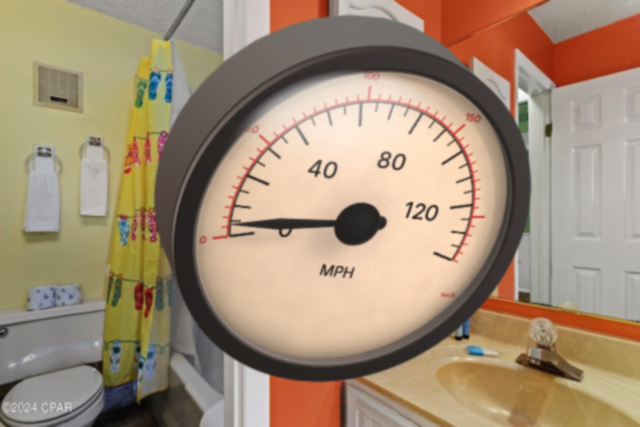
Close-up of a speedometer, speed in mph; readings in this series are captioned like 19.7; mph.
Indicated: 5; mph
